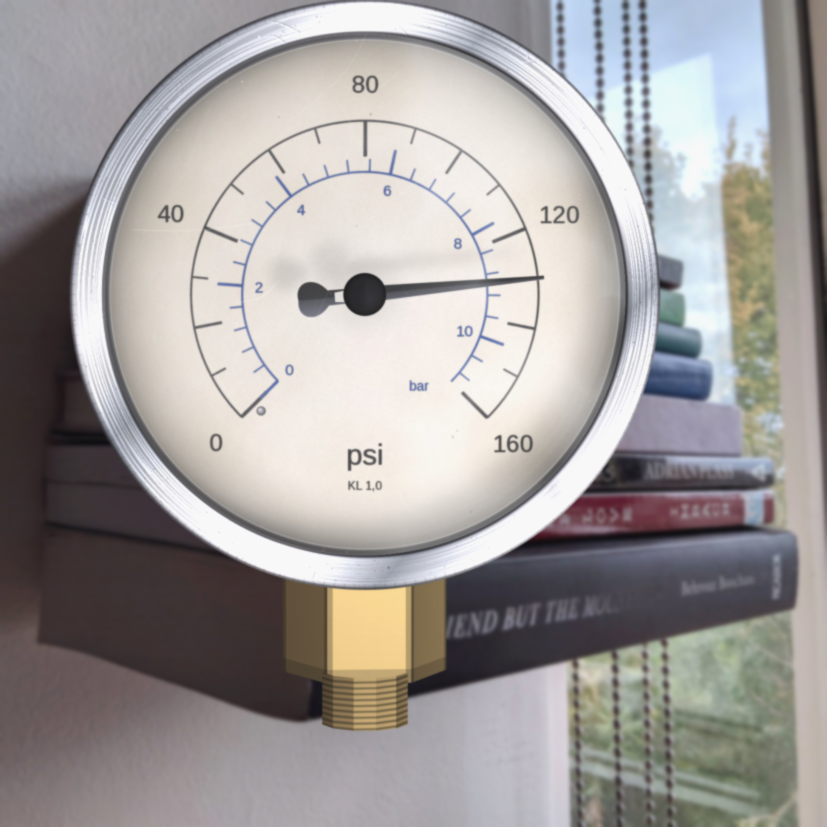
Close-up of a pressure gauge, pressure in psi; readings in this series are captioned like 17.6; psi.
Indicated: 130; psi
